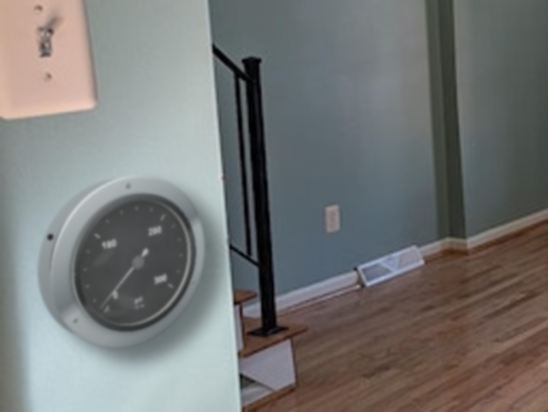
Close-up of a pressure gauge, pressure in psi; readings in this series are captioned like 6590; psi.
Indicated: 10; psi
